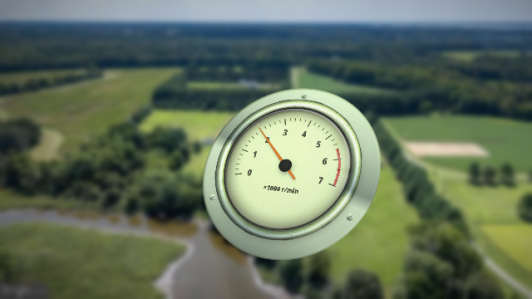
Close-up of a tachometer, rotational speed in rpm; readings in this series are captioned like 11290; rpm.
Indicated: 2000; rpm
